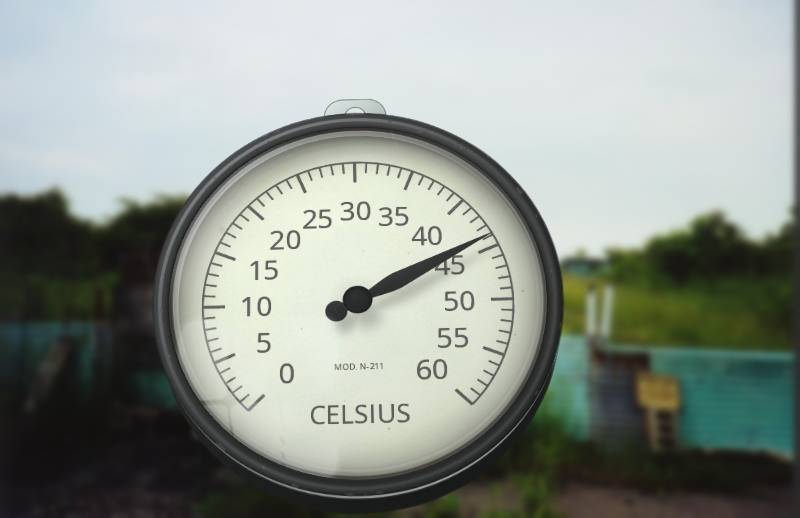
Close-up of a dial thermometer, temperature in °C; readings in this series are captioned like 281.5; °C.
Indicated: 44; °C
